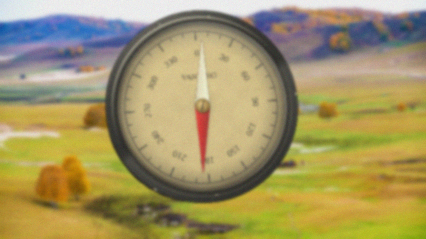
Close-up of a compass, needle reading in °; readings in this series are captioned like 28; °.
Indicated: 185; °
